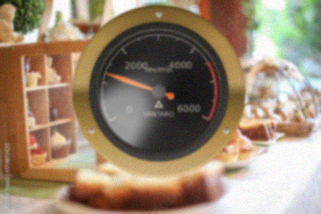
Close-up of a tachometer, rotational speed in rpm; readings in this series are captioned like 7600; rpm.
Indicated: 1250; rpm
